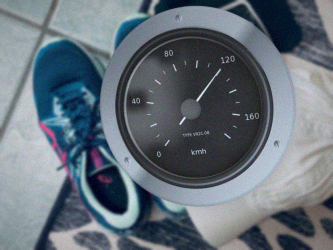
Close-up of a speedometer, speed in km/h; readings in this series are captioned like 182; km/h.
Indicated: 120; km/h
